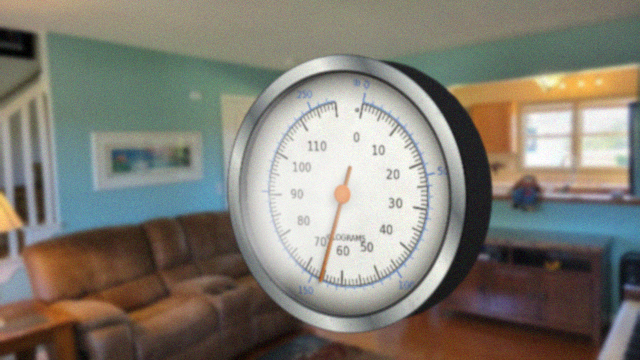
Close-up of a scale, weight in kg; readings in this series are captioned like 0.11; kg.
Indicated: 65; kg
